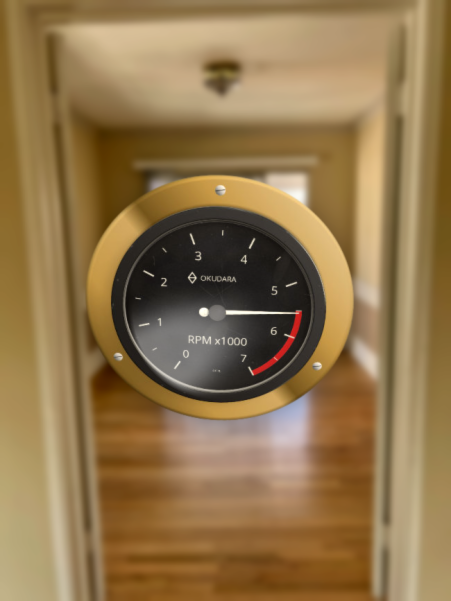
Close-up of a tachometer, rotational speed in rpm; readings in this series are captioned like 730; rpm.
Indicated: 5500; rpm
